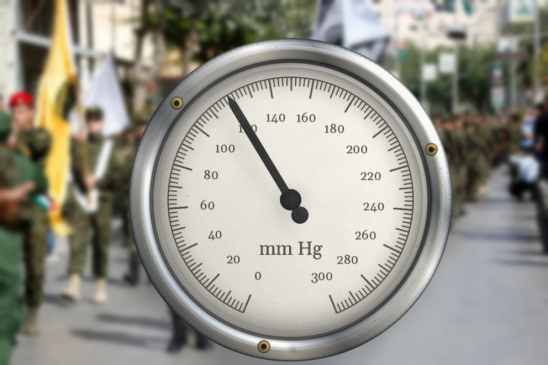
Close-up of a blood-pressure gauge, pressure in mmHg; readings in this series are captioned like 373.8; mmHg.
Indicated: 120; mmHg
